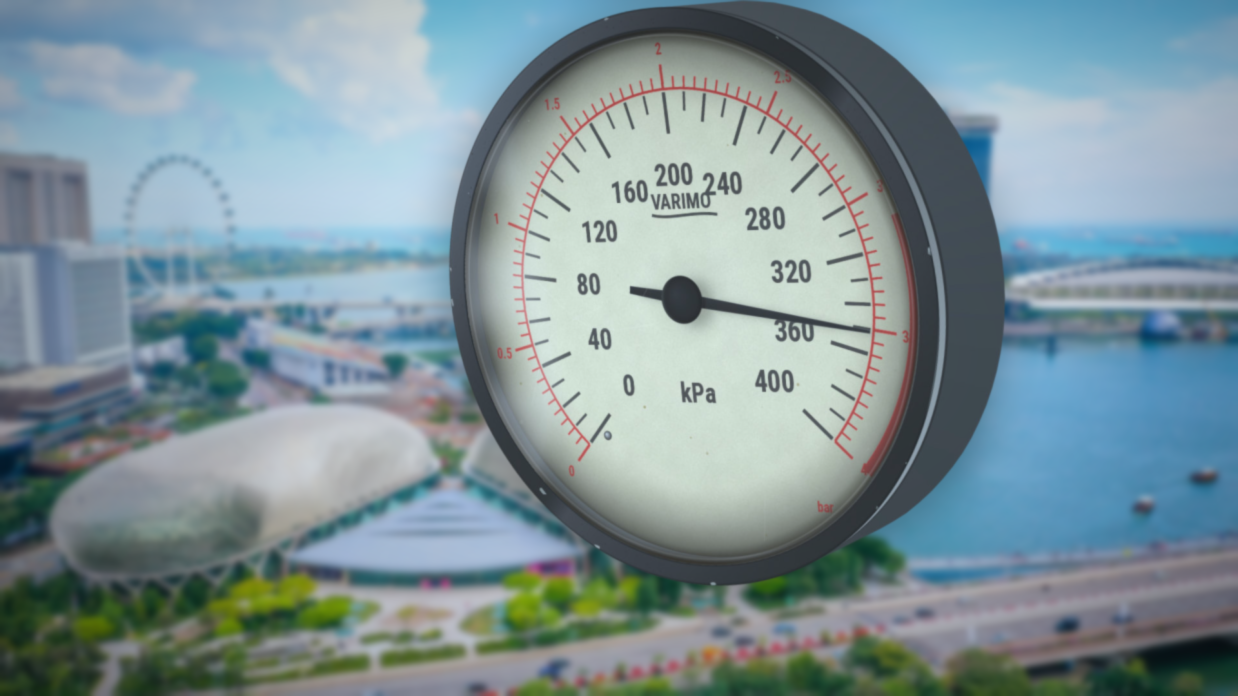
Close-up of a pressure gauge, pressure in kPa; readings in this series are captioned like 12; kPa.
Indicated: 350; kPa
